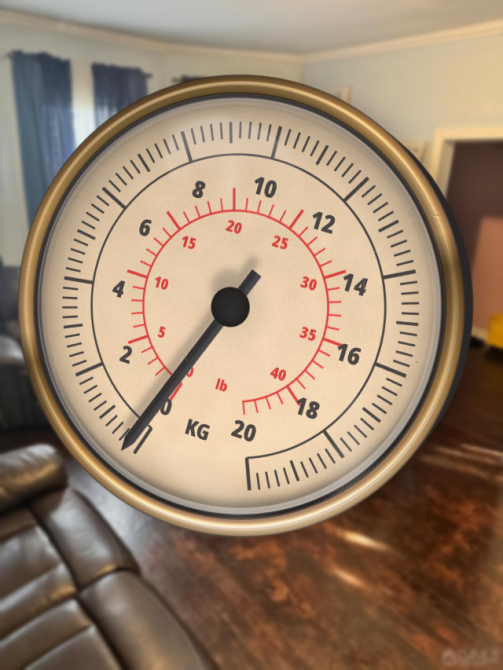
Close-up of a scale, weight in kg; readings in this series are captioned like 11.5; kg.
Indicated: 0.2; kg
